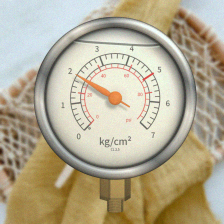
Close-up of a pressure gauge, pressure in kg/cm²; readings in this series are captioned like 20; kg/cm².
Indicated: 2; kg/cm²
